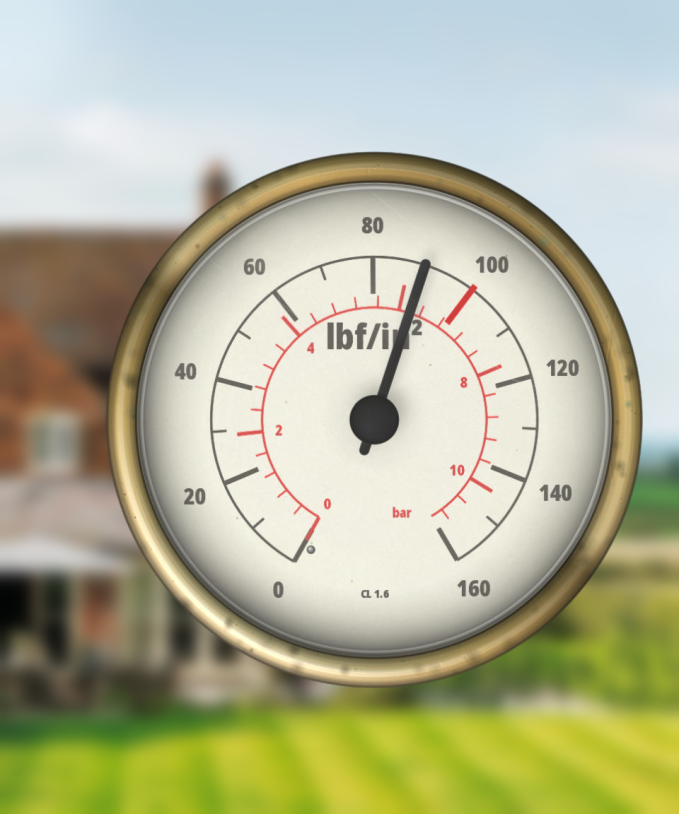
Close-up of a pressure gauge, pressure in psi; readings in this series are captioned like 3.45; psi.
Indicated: 90; psi
